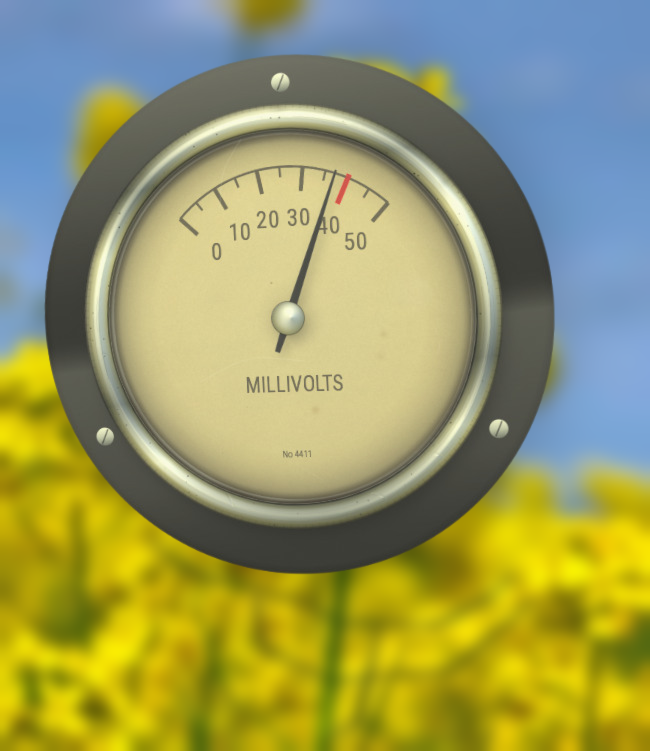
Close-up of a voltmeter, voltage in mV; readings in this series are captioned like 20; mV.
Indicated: 37.5; mV
